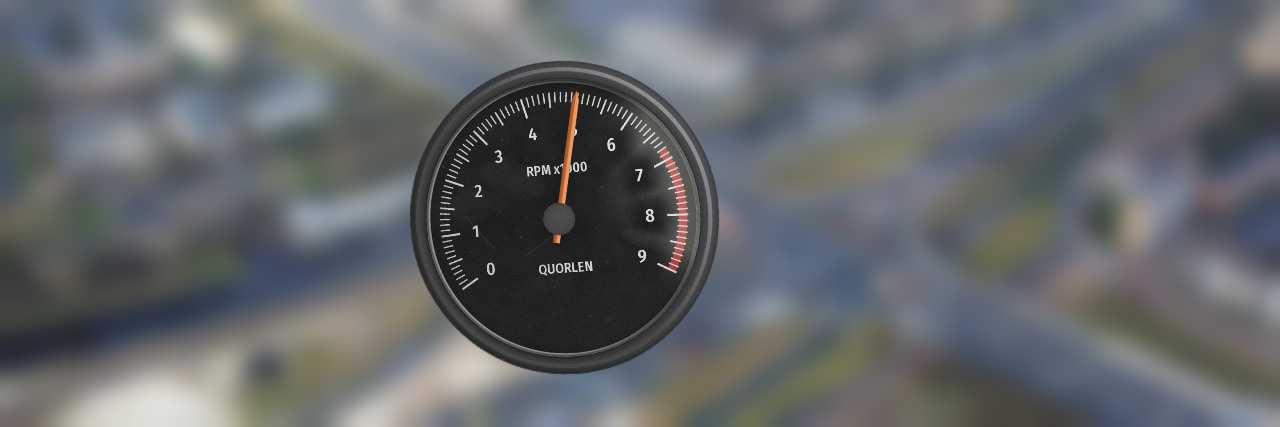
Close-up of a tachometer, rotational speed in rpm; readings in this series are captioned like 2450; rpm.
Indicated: 5000; rpm
